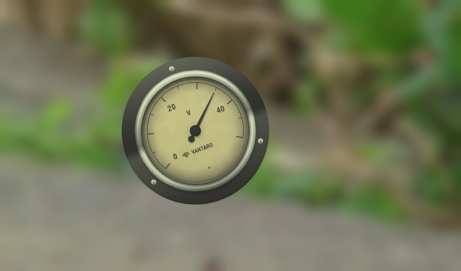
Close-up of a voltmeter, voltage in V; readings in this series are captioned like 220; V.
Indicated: 35; V
